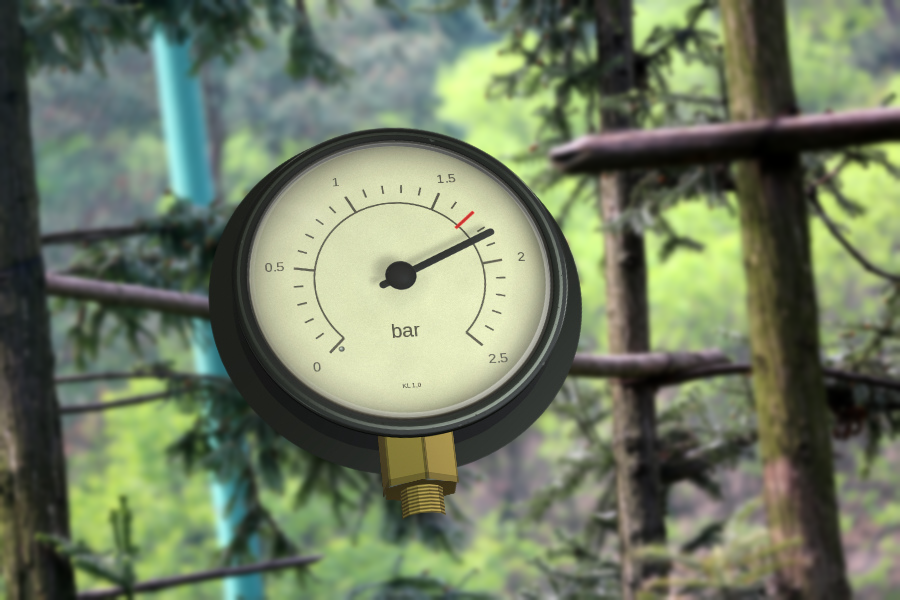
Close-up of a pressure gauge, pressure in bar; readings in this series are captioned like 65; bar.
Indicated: 1.85; bar
